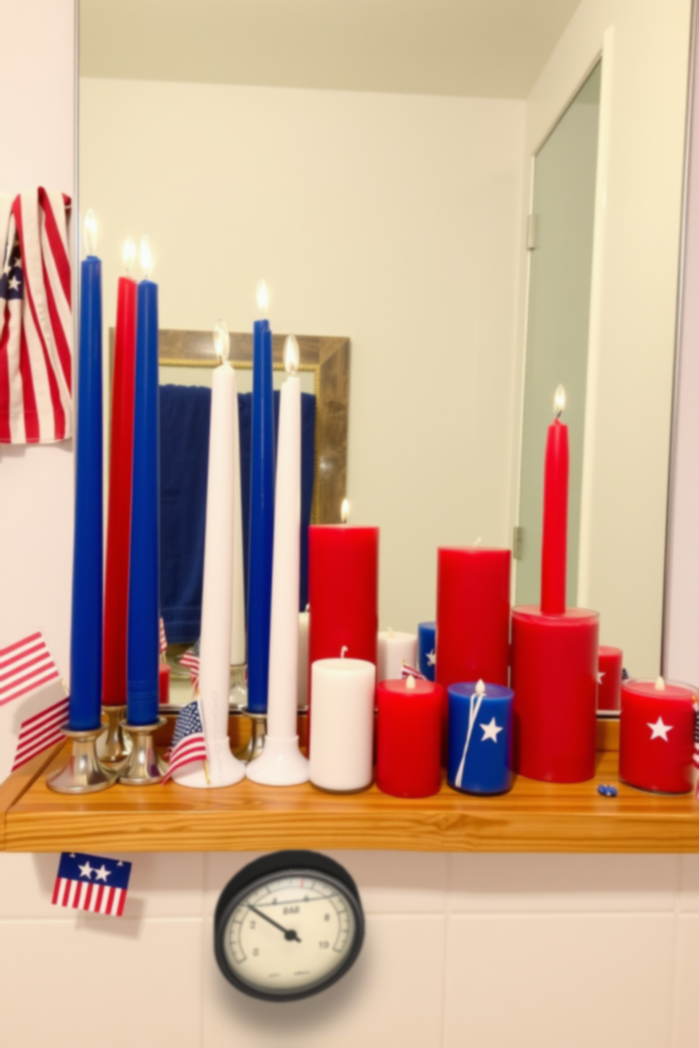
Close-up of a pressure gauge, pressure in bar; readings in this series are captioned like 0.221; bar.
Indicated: 3; bar
